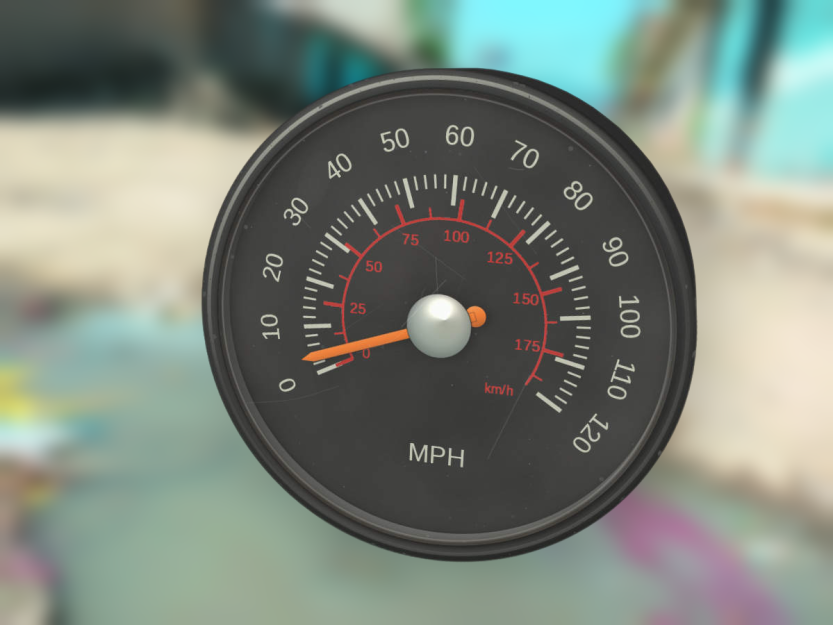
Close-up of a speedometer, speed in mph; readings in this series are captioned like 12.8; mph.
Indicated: 4; mph
